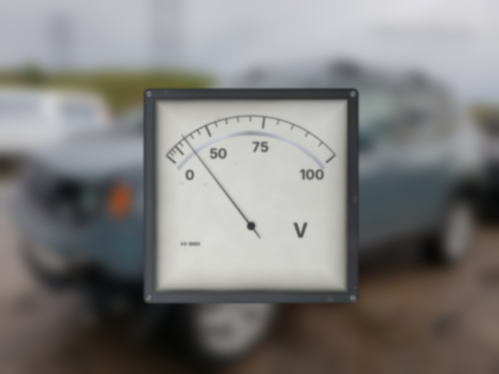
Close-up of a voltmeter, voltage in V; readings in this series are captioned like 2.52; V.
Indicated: 35; V
